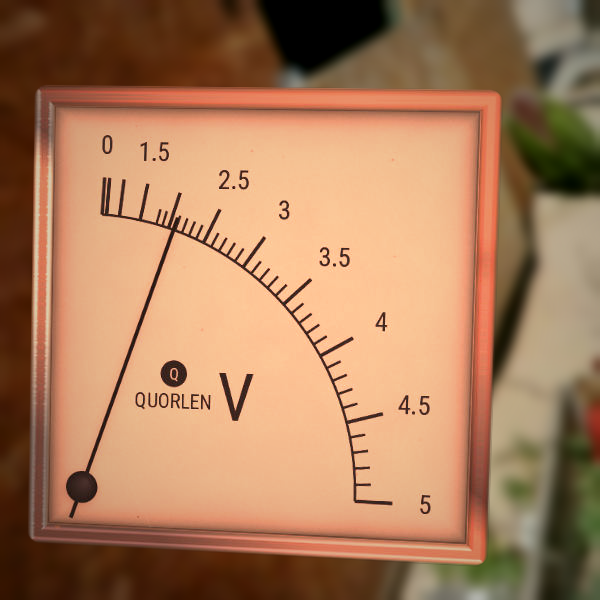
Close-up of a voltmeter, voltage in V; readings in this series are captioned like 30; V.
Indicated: 2.1; V
